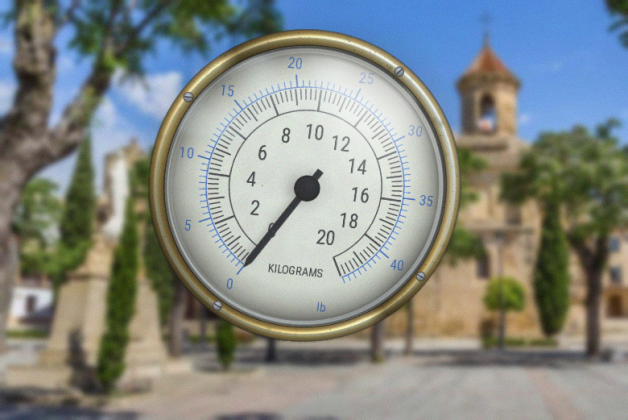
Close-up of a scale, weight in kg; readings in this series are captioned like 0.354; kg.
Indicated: 0; kg
